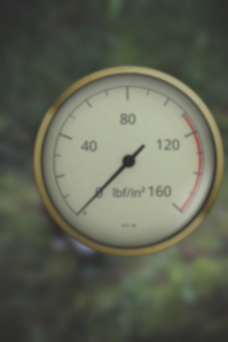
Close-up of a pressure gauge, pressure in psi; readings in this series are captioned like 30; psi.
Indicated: 0; psi
